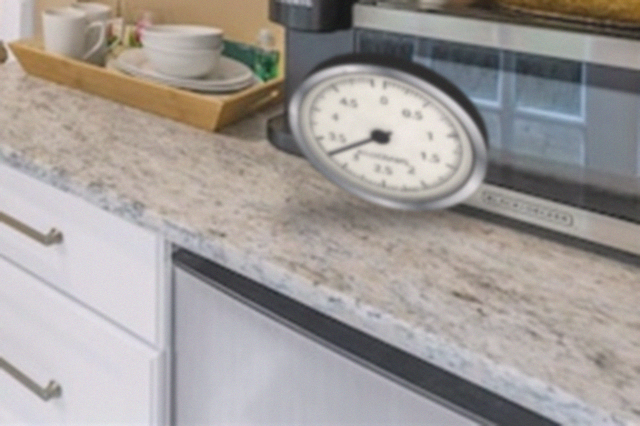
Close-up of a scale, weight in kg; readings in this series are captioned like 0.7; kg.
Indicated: 3.25; kg
